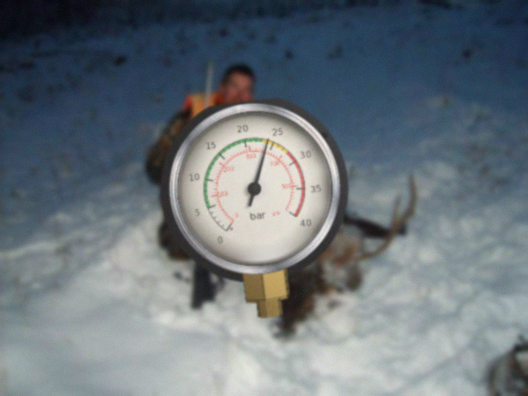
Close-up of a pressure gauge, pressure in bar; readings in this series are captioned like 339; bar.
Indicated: 24; bar
